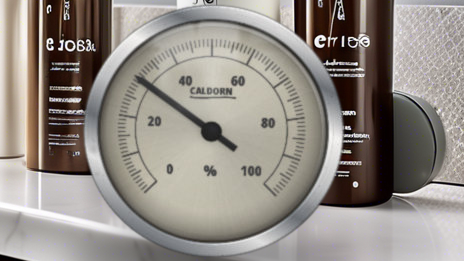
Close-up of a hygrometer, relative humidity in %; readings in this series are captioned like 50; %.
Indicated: 30; %
